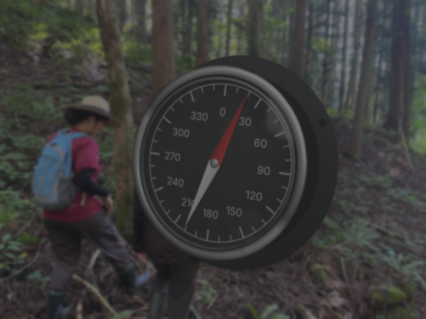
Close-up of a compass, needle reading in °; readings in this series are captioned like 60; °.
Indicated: 20; °
